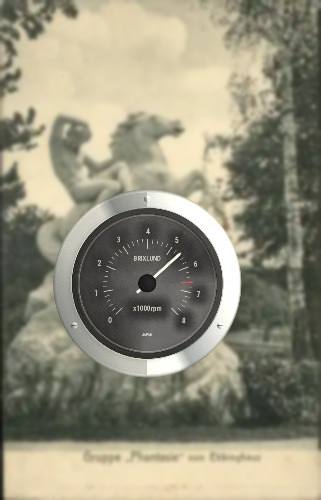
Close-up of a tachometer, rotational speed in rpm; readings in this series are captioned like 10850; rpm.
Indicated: 5400; rpm
